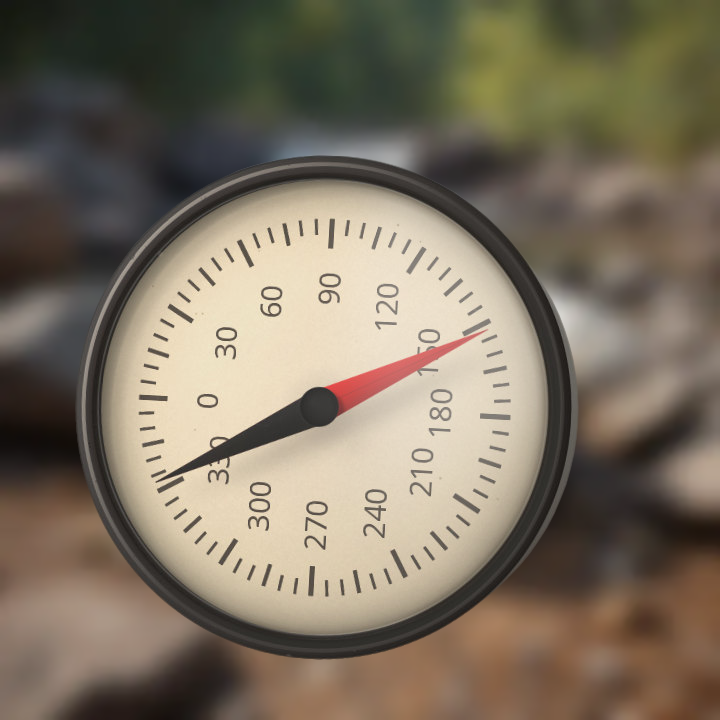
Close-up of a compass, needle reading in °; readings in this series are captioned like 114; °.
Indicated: 152.5; °
